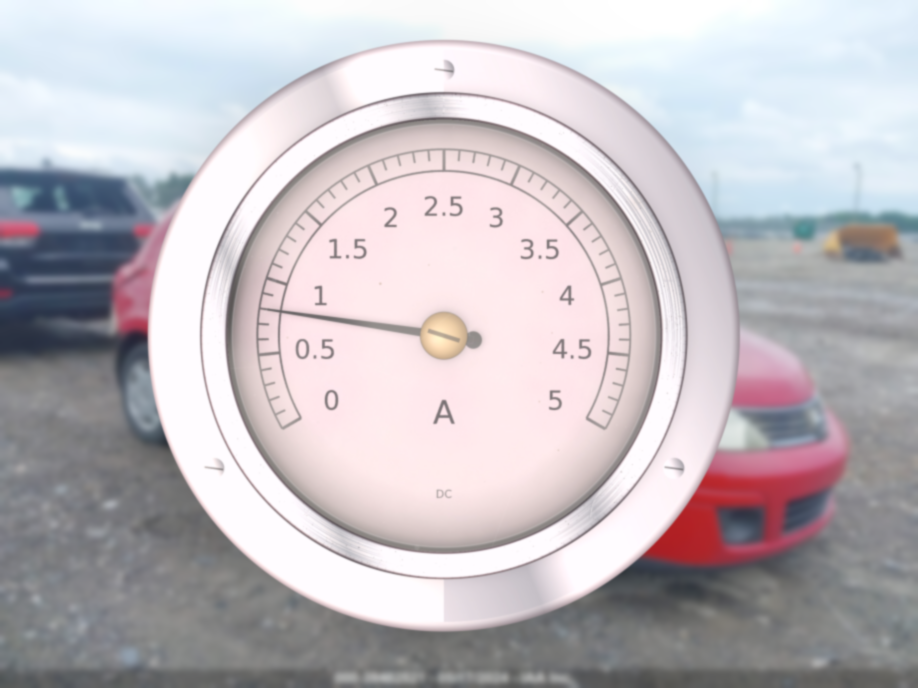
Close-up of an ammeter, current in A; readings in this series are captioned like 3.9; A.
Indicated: 0.8; A
